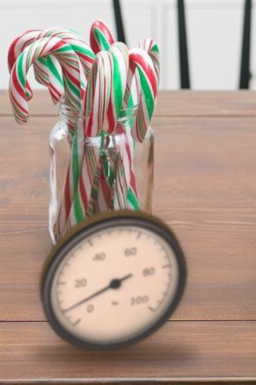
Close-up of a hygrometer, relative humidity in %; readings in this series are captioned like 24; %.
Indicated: 8; %
